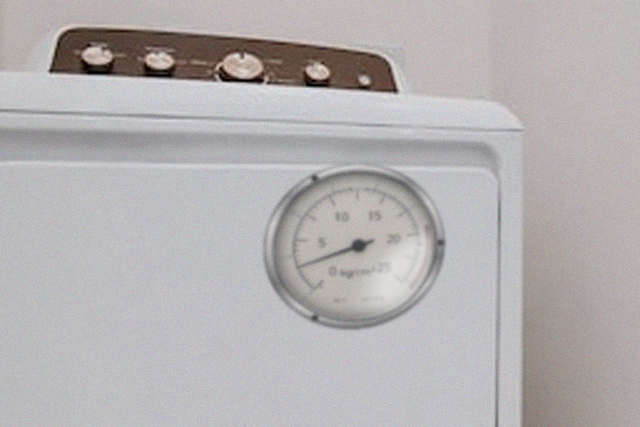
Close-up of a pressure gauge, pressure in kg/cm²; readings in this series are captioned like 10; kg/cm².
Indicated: 2.5; kg/cm²
